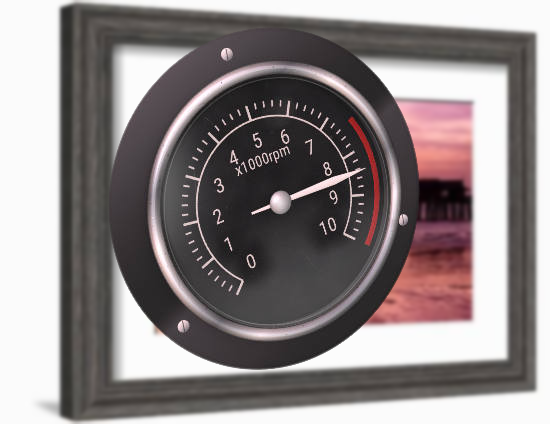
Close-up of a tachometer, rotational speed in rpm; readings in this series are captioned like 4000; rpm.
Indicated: 8400; rpm
